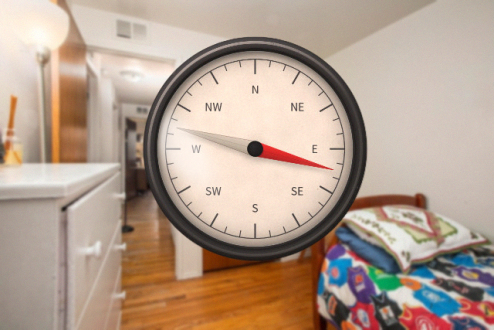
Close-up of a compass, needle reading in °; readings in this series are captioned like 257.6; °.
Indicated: 105; °
